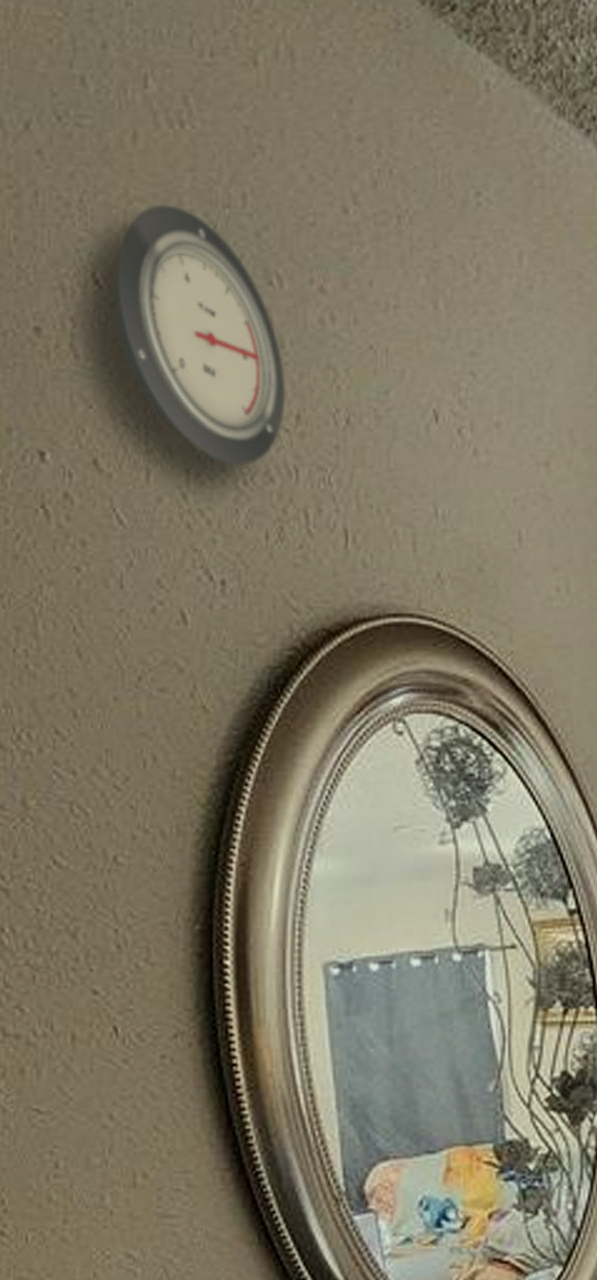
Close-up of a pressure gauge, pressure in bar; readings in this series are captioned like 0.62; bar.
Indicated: 8; bar
